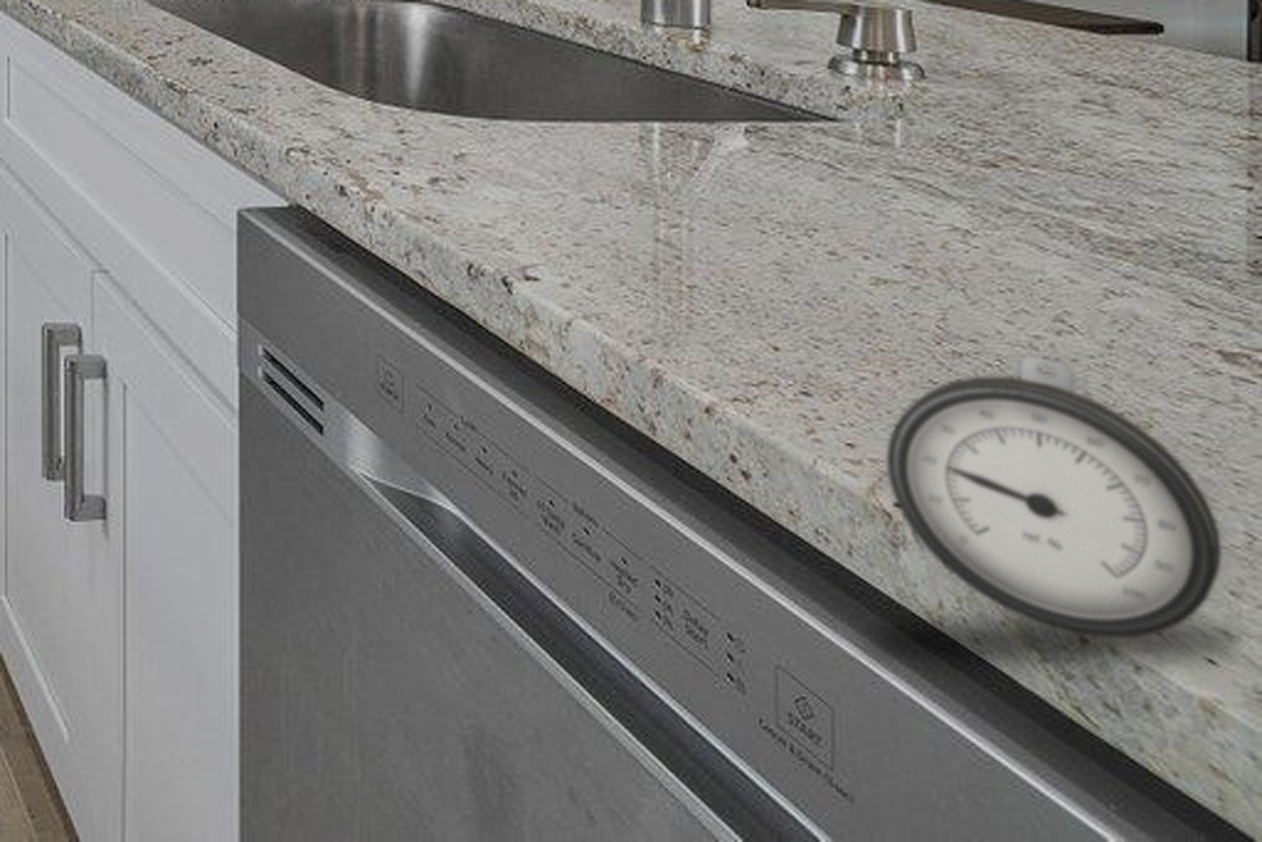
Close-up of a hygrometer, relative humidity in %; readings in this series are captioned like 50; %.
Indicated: 20; %
